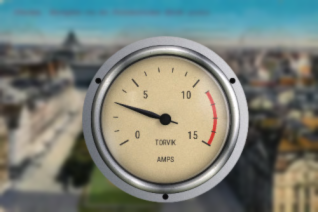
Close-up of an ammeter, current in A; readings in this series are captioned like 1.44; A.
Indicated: 3; A
